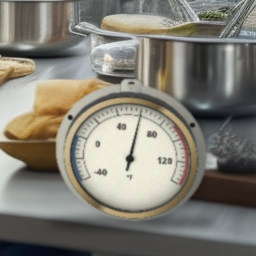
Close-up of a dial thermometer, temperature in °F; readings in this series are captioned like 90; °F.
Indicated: 60; °F
